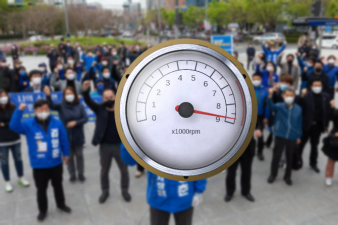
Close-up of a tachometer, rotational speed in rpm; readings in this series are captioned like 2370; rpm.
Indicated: 8750; rpm
